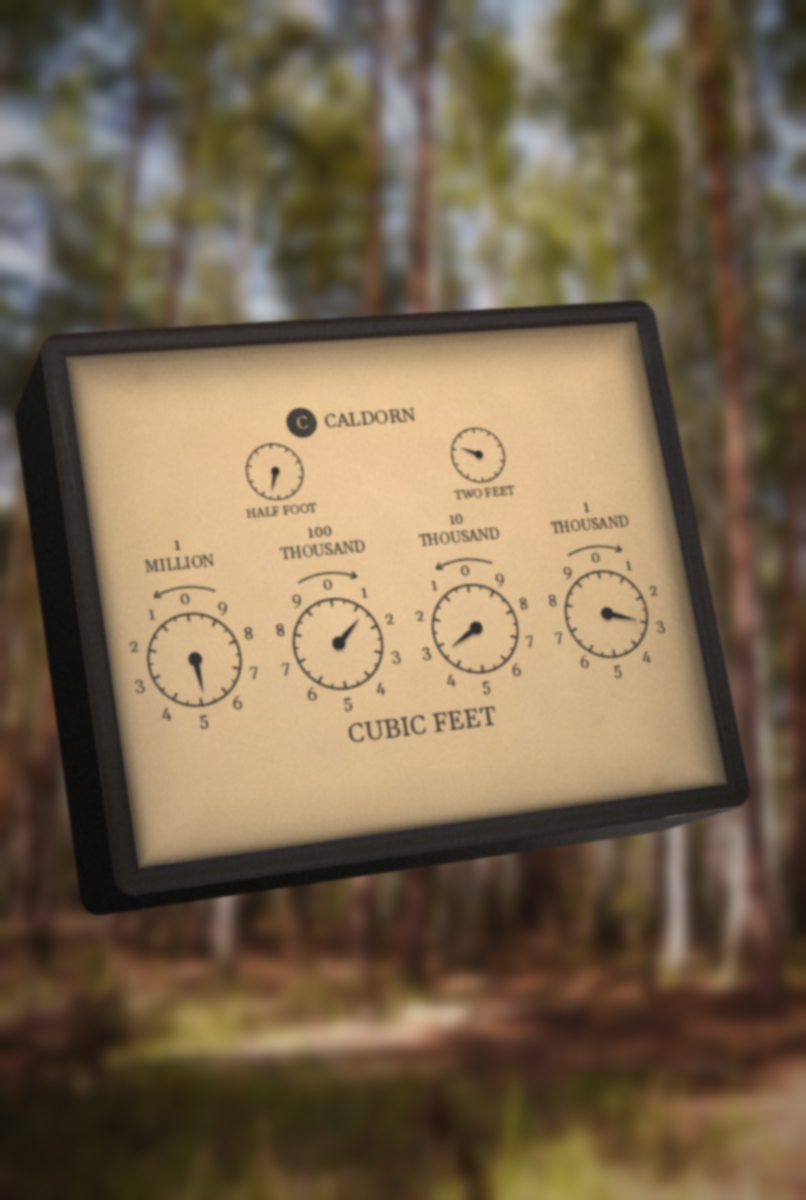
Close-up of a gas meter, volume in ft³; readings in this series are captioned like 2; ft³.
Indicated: 513300; ft³
